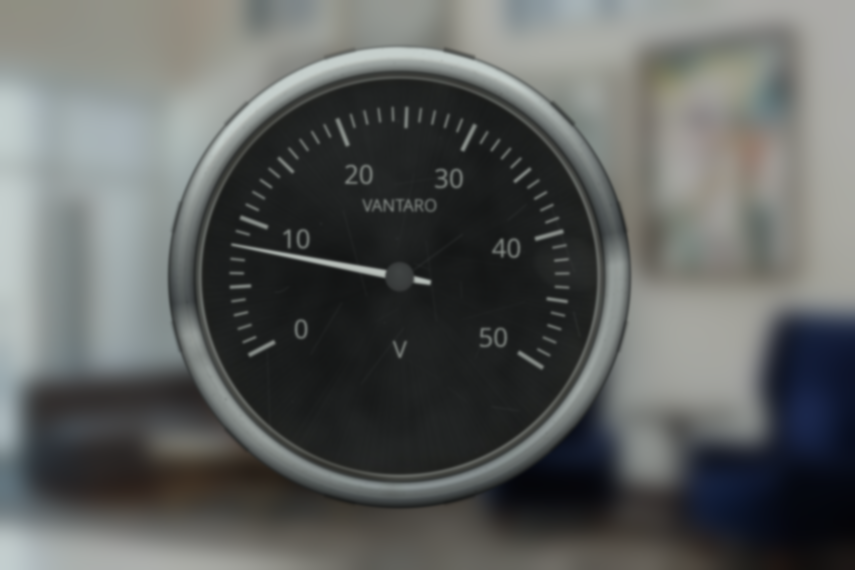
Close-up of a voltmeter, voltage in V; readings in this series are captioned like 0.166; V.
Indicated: 8; V
